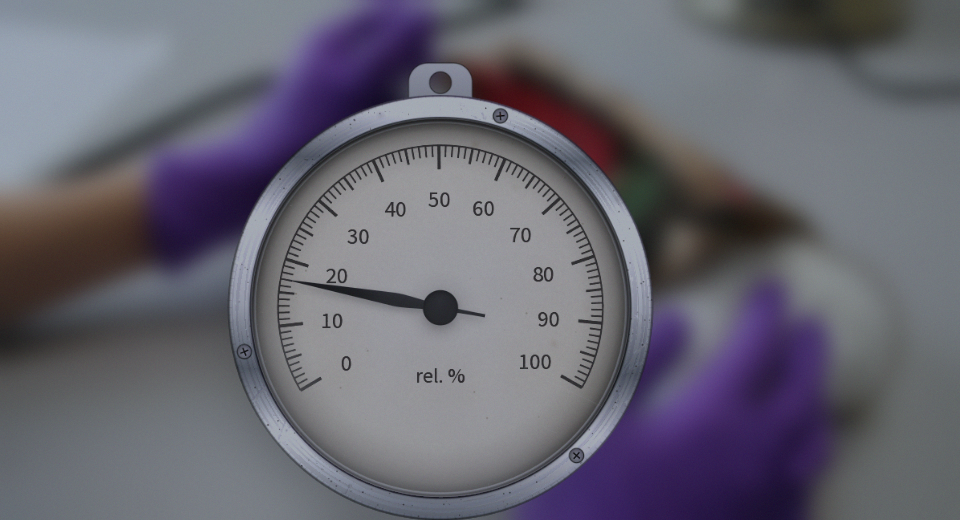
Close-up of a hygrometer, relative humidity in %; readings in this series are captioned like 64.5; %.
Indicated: 17; %
